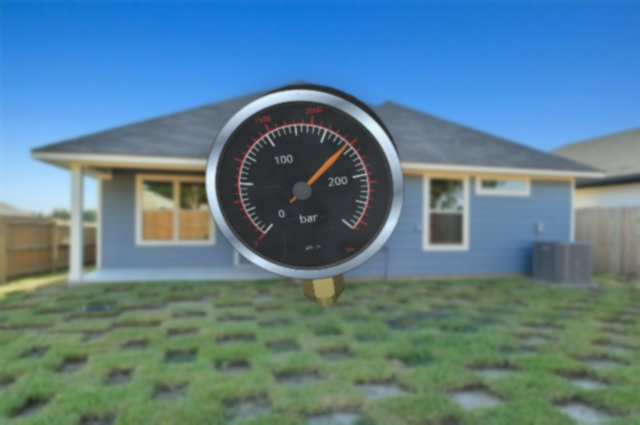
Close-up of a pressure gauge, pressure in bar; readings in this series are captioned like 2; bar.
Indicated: 170; bar
